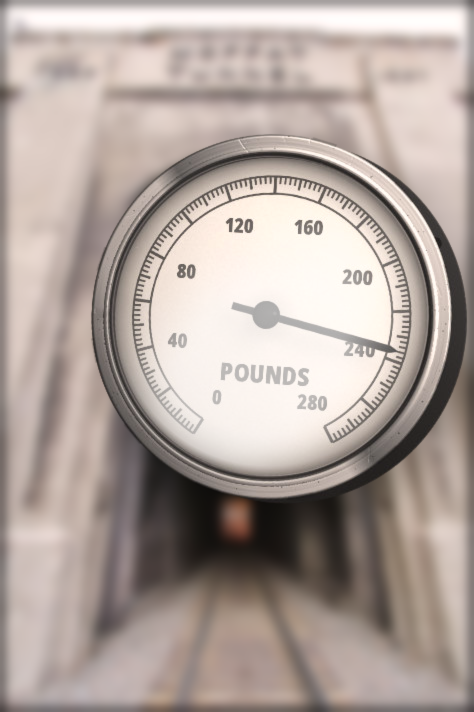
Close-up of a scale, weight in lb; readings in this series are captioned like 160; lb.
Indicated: 236; lb
